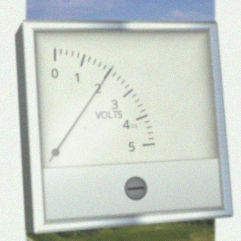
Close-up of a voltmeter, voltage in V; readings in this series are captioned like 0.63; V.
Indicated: 2; V
